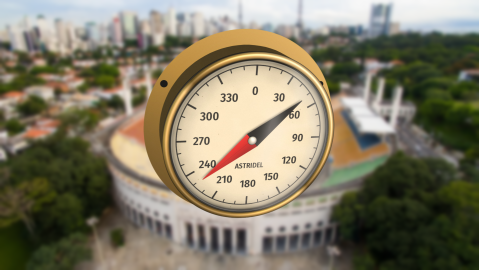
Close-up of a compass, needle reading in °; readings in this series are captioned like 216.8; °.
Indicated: 230; °
